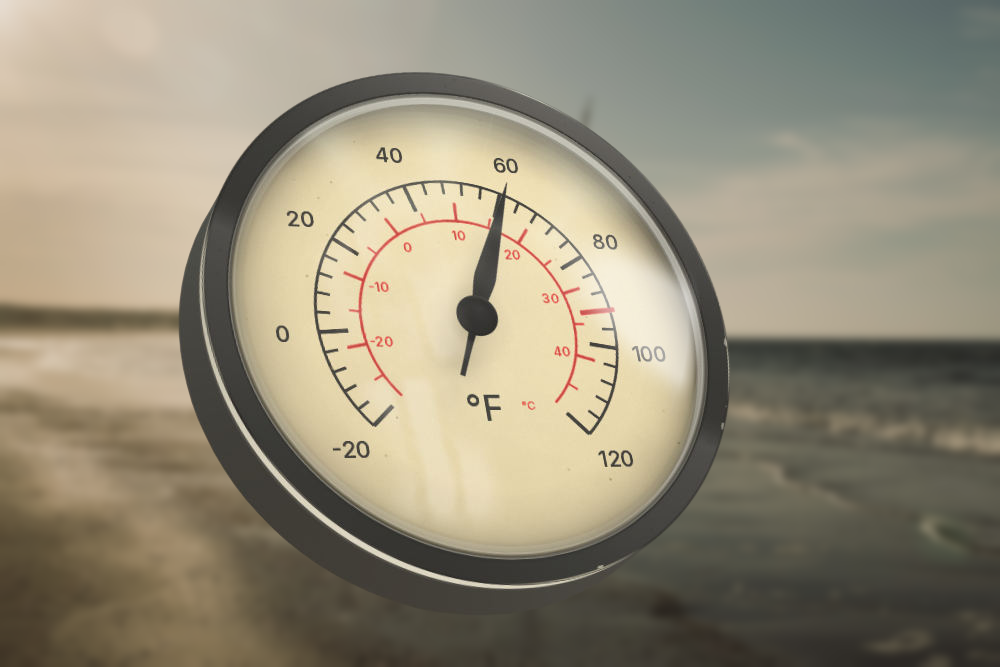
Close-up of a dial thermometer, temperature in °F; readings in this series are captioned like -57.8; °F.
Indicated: 60; °F
